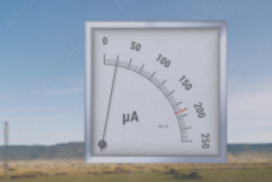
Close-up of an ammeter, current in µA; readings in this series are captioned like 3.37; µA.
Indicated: 25; µA
